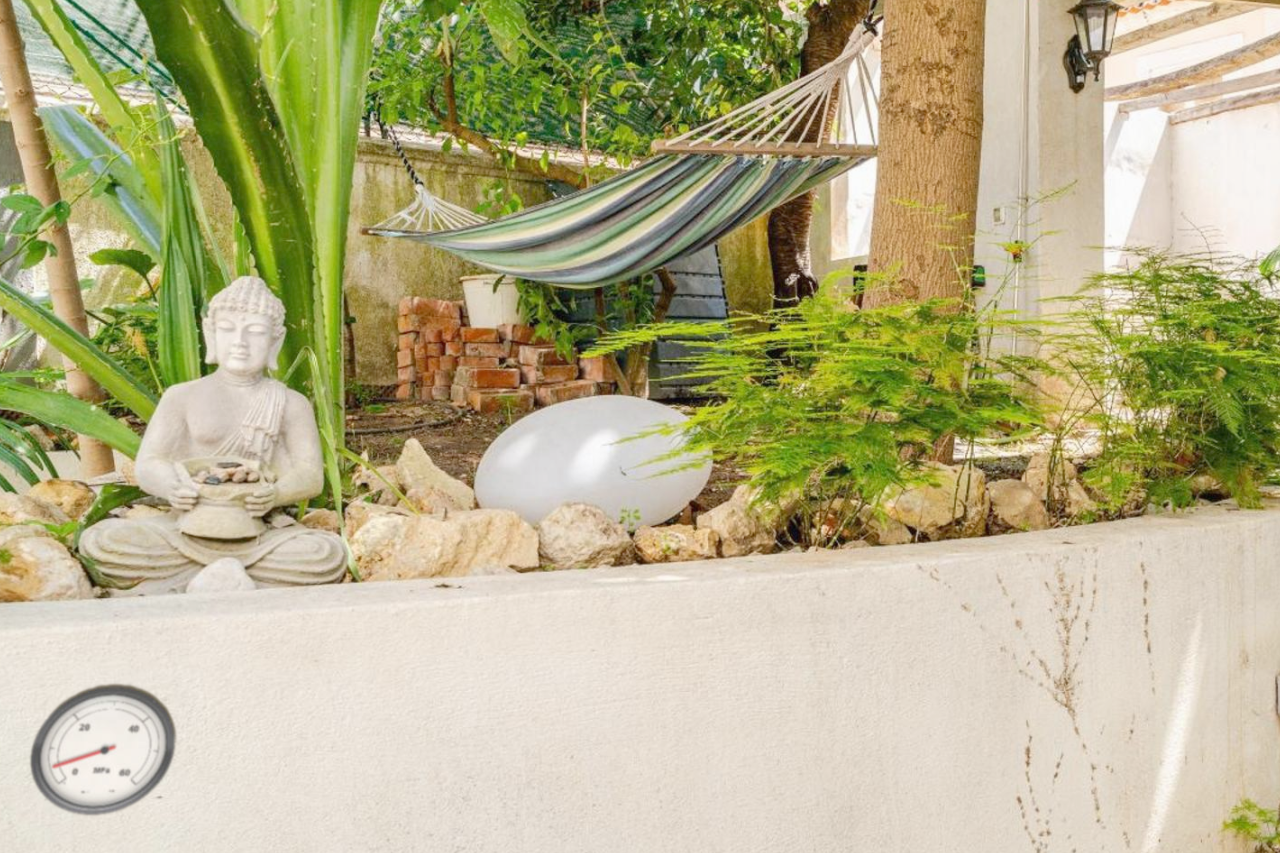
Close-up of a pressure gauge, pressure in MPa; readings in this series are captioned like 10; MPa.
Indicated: 5; MPa
